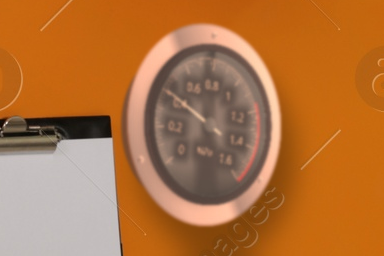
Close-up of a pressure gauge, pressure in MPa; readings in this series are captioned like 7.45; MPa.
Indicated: 0.4; MPa
